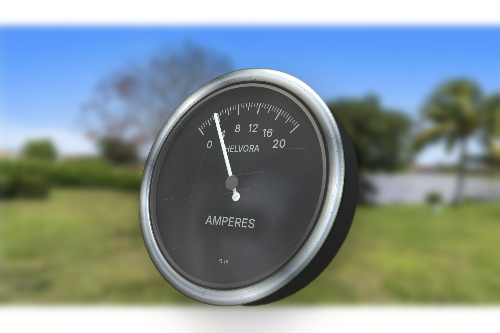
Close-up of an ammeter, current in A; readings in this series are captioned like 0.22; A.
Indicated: 4; A
